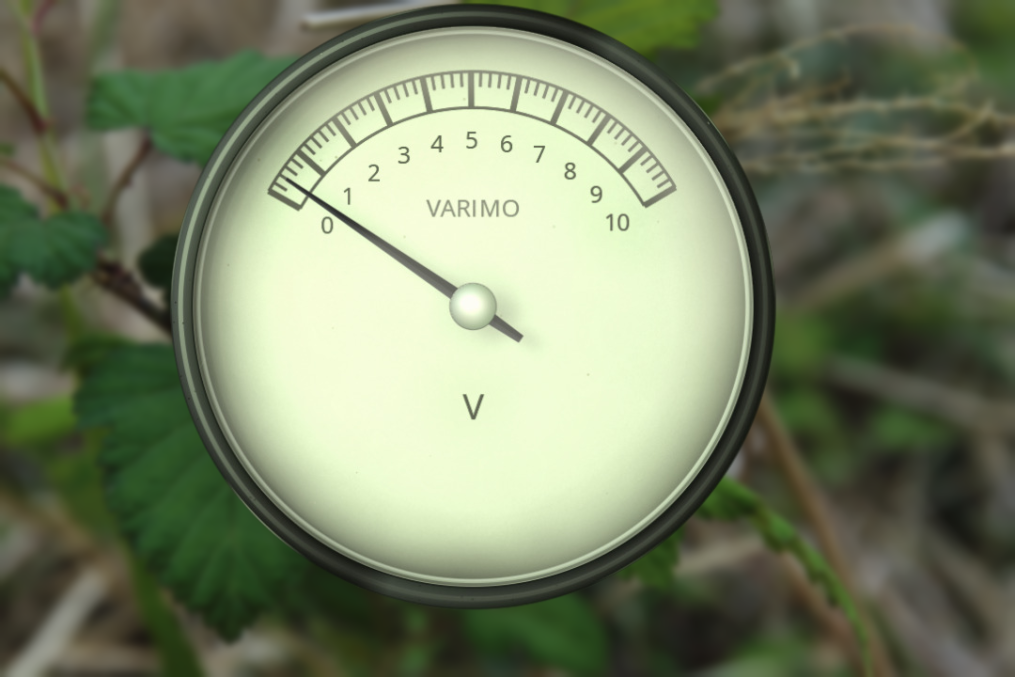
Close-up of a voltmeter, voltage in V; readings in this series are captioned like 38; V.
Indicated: 0.4; V
